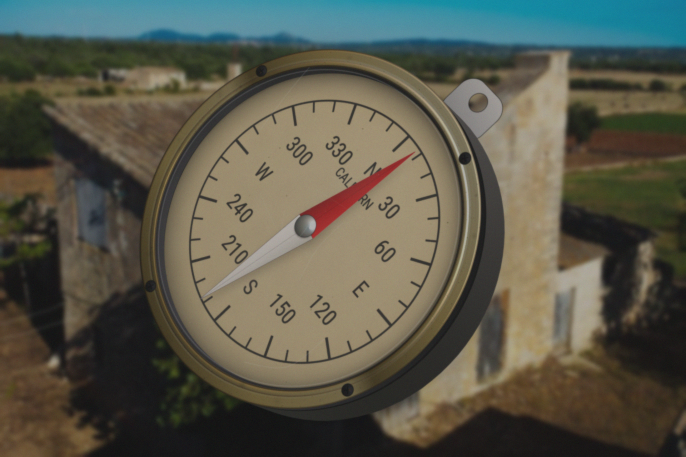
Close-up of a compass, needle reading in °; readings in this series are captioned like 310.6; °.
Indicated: 10; °
